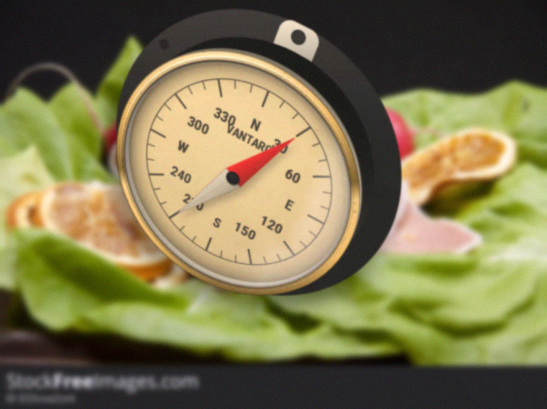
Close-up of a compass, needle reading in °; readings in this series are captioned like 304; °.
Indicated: 30; °
